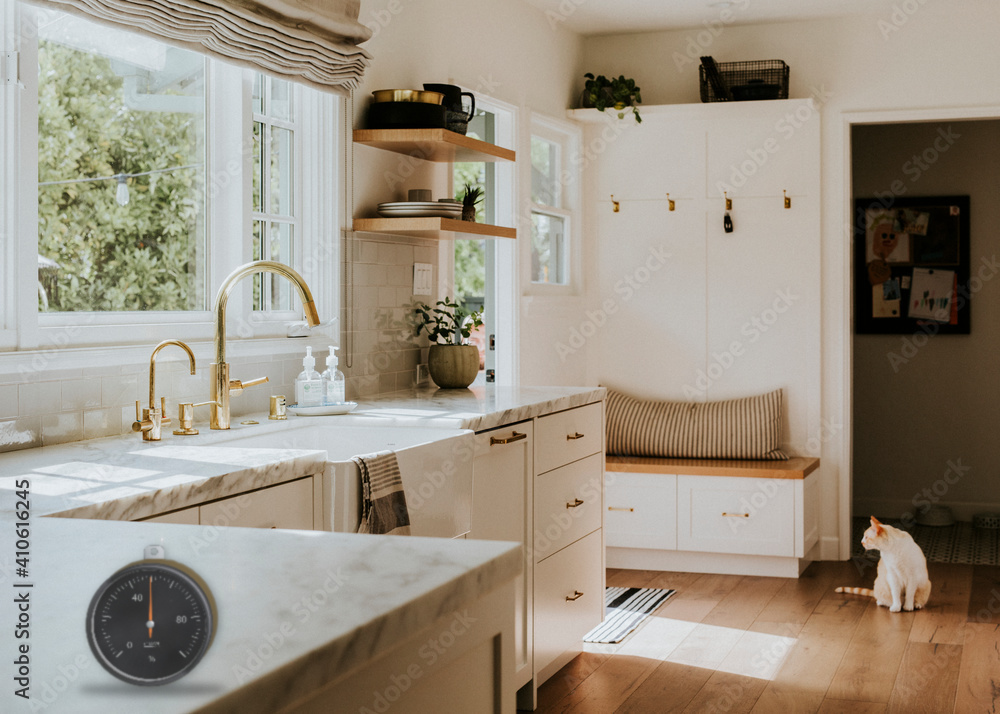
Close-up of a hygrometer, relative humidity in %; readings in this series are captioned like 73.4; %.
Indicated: 50; %
